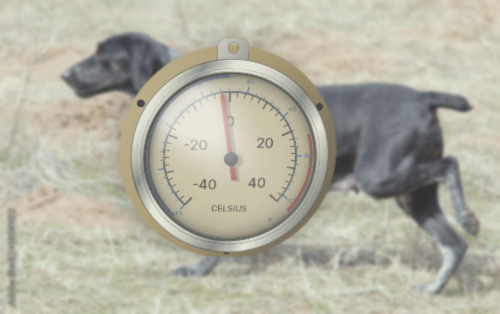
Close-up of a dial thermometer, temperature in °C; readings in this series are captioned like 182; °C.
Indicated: -2; °C
